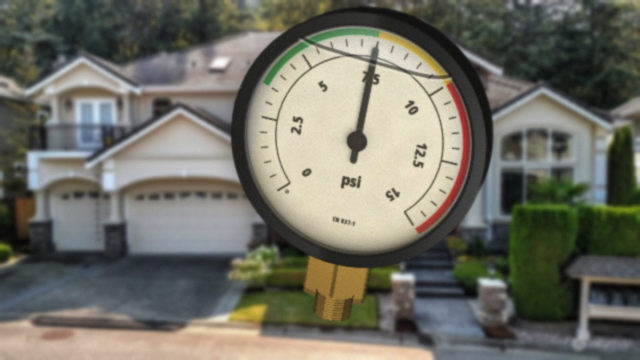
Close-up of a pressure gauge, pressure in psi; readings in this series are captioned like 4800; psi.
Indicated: 7.5; psi
